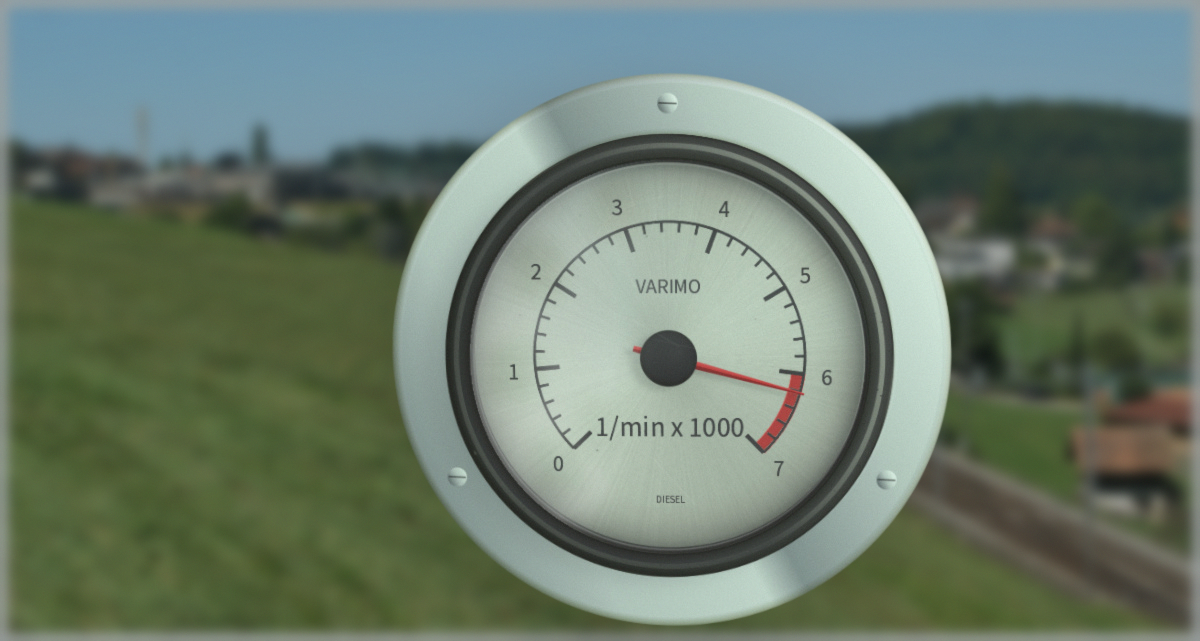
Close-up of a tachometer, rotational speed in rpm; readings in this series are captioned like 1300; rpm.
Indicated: 6200; rpm
